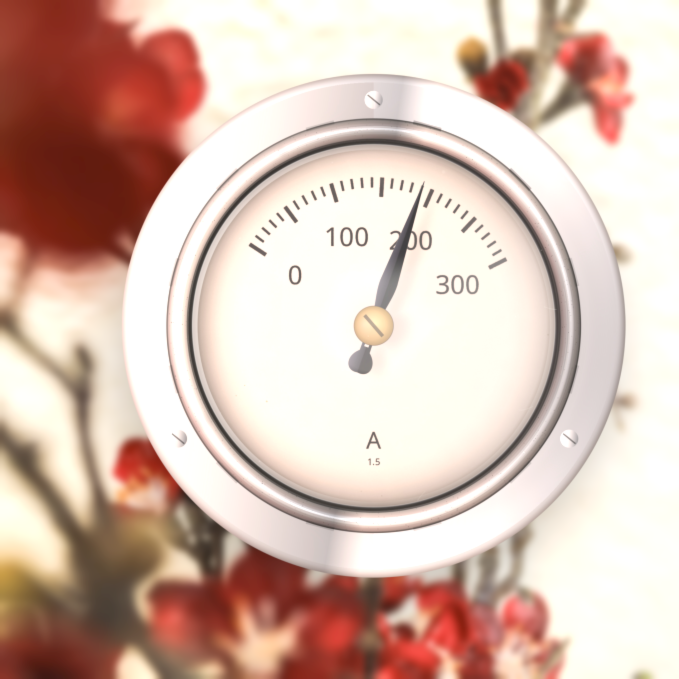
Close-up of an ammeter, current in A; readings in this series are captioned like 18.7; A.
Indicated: 190; A
